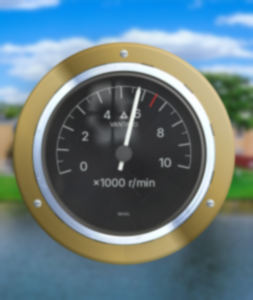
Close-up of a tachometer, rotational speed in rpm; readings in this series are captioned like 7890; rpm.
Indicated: 5750; rpm
